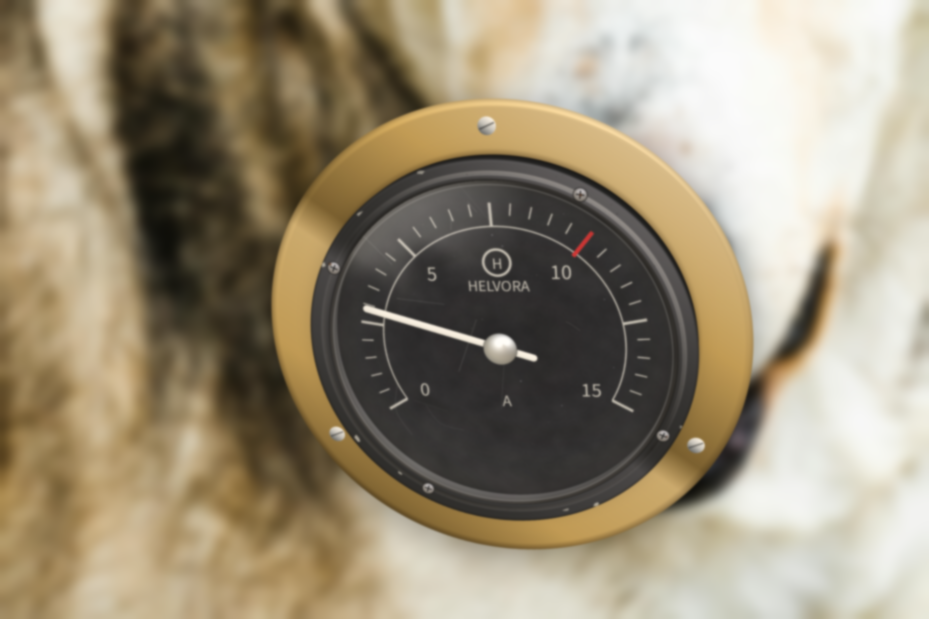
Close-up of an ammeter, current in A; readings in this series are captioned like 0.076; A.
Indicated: 3; A
